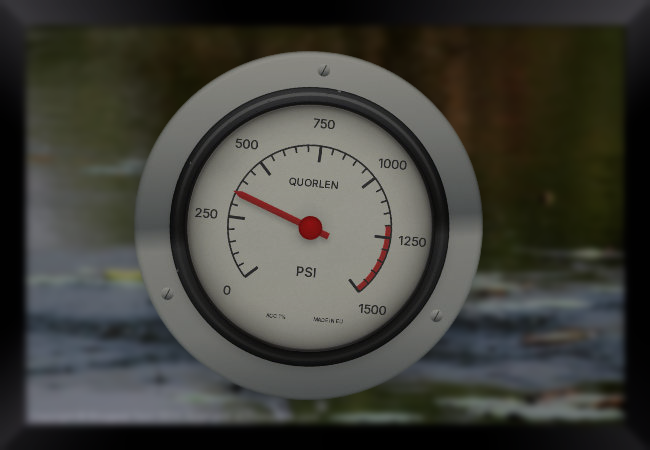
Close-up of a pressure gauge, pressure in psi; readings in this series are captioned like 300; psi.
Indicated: 350; psi
